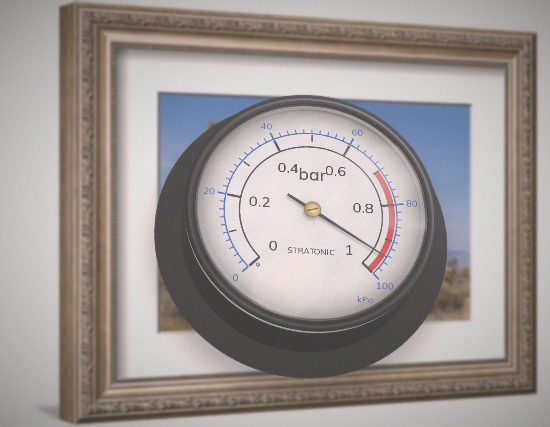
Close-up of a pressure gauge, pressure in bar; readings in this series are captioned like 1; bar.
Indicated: 0.95; bar
